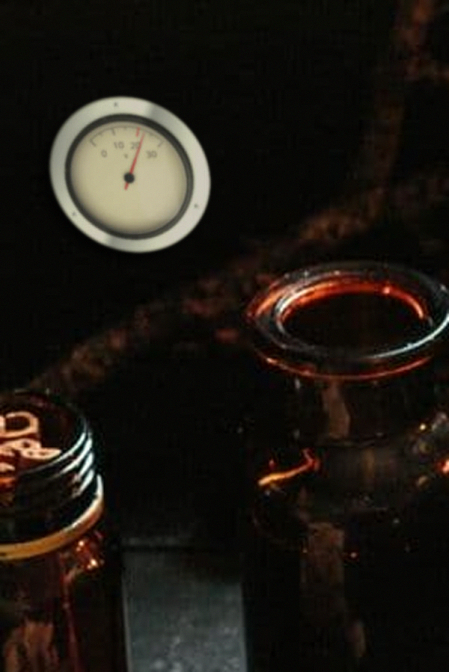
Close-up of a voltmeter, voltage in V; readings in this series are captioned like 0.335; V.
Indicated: 22.5; V
